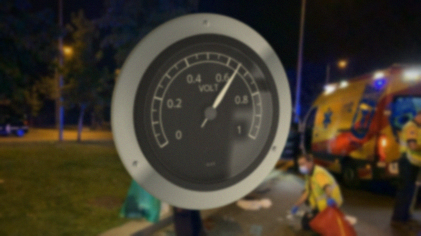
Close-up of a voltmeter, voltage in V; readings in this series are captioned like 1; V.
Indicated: 0.65; V
